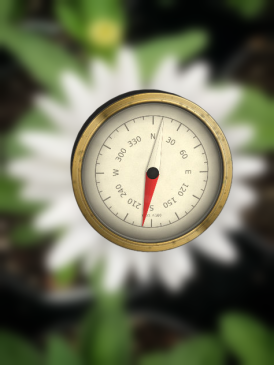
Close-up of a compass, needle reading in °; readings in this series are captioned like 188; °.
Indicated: 190; °
